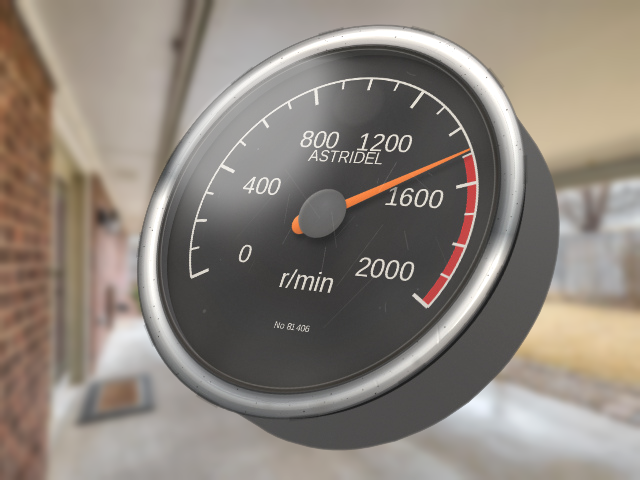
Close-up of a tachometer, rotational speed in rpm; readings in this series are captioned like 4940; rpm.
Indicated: 1500; rpm
